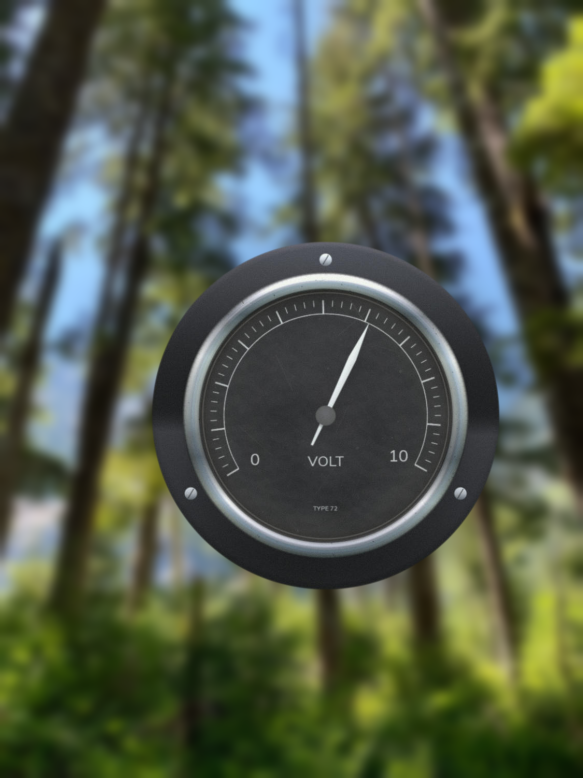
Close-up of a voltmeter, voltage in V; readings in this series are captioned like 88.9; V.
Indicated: 6.1; V
